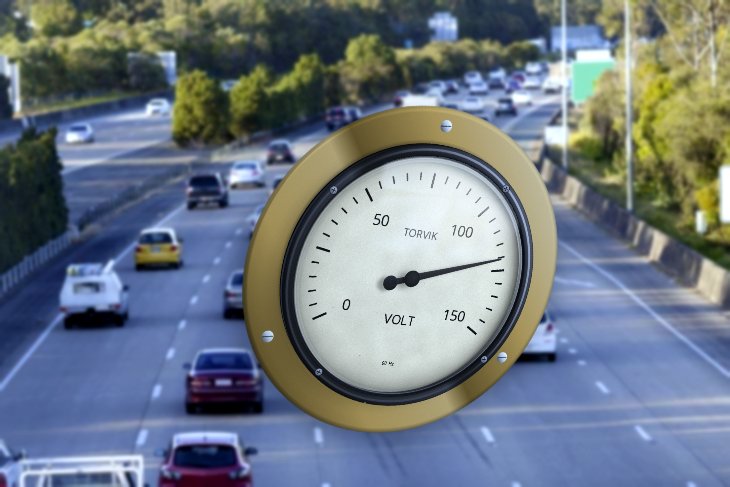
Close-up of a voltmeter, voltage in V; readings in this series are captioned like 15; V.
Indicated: 120; V
